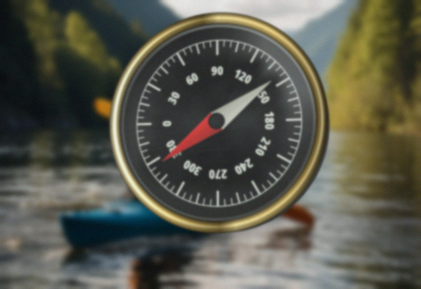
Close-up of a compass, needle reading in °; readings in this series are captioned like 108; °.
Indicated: 325; °
